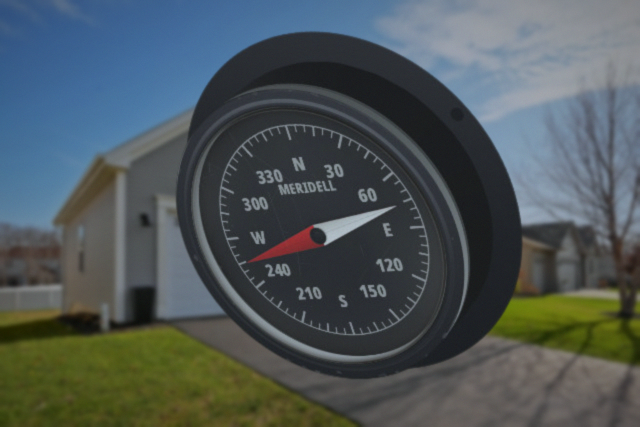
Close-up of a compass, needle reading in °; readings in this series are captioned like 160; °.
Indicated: 255; °
